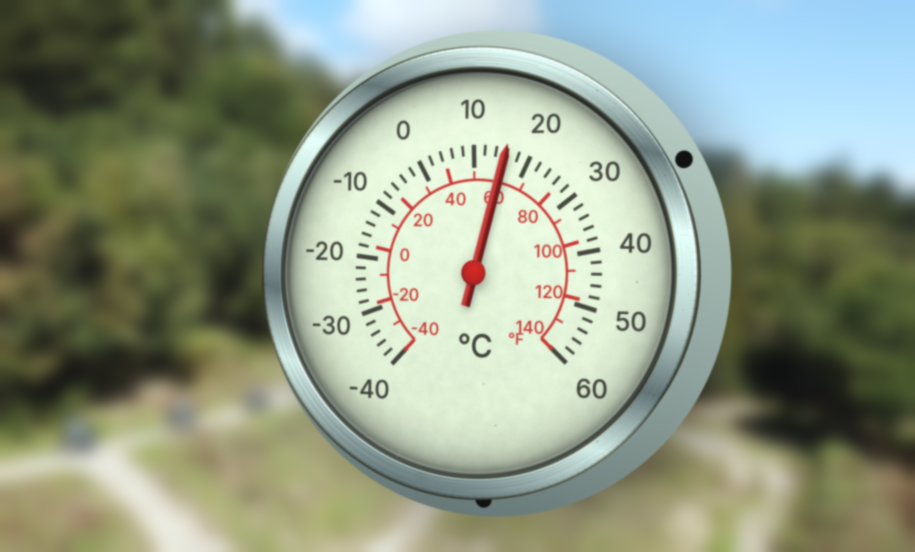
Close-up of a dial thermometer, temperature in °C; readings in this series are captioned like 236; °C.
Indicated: 16; °C
